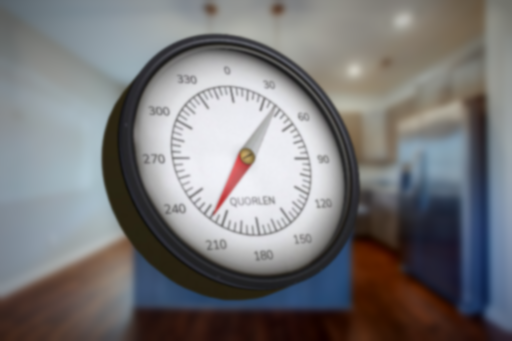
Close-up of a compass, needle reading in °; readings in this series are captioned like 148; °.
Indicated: 220; °
